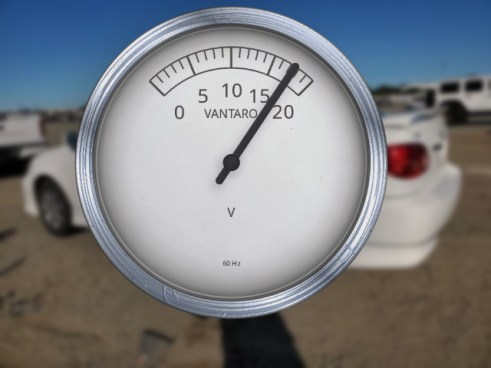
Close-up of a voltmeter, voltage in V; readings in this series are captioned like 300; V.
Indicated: 17.5; V
